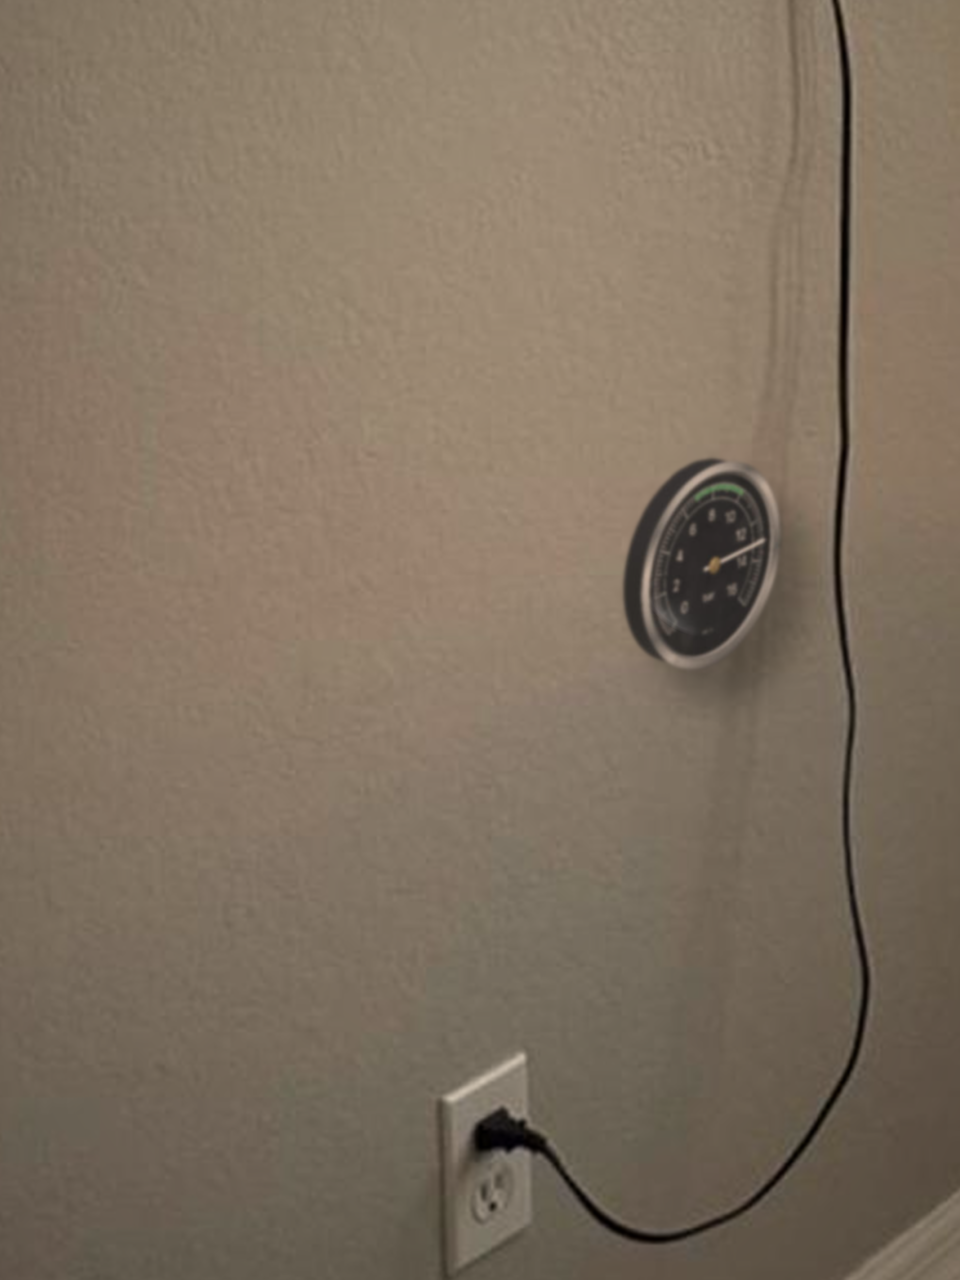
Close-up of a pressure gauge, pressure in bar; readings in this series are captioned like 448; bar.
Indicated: 13; bar
